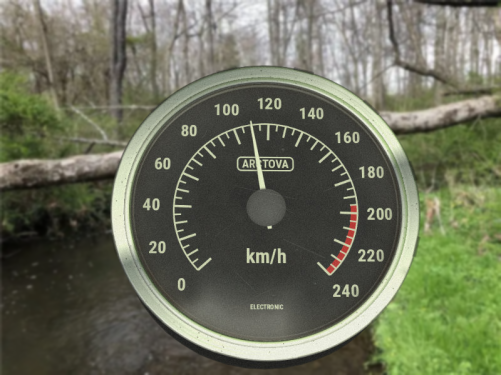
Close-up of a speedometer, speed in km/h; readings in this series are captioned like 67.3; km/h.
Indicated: 110; km/h
